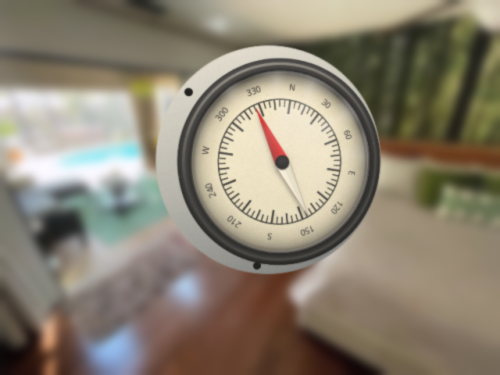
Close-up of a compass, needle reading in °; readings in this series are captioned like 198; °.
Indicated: 325; °
